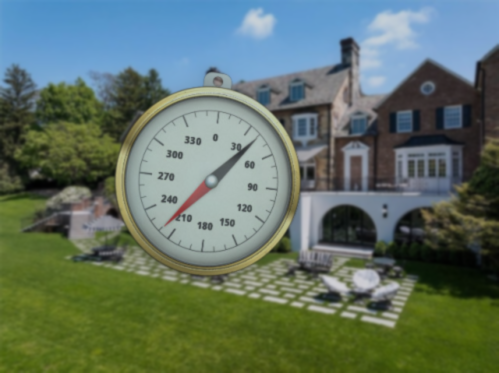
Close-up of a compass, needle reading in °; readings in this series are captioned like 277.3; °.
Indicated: 220; °
